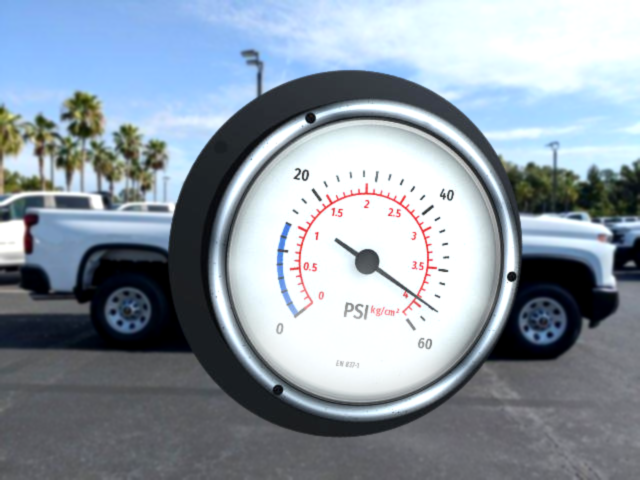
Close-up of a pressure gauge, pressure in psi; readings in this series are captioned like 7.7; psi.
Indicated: 56; psi
